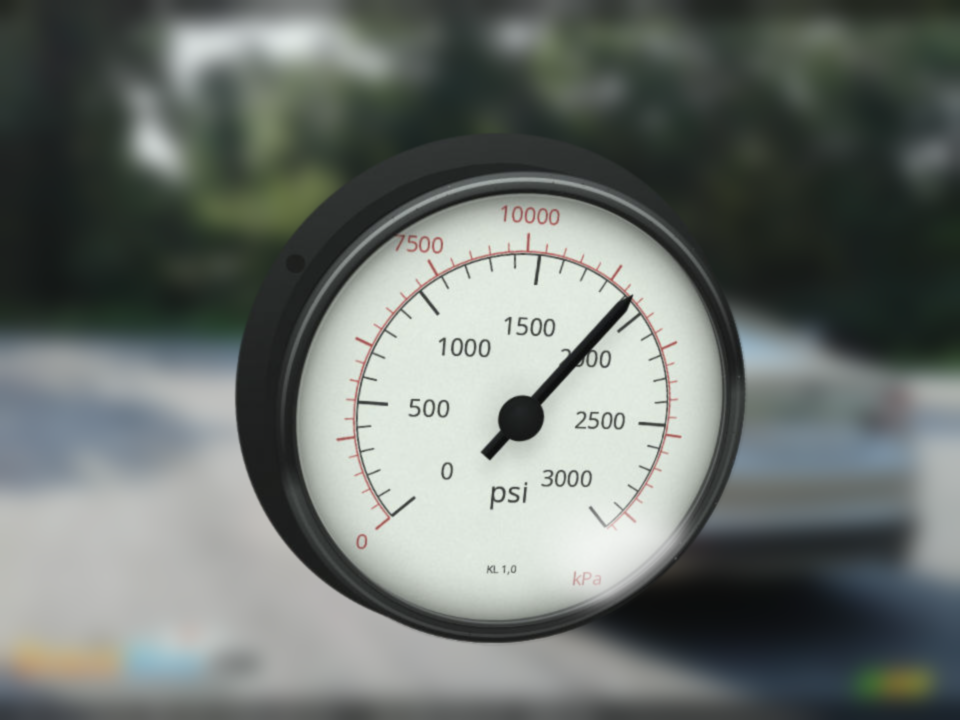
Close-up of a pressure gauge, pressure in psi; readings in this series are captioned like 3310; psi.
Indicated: 1900; psi
